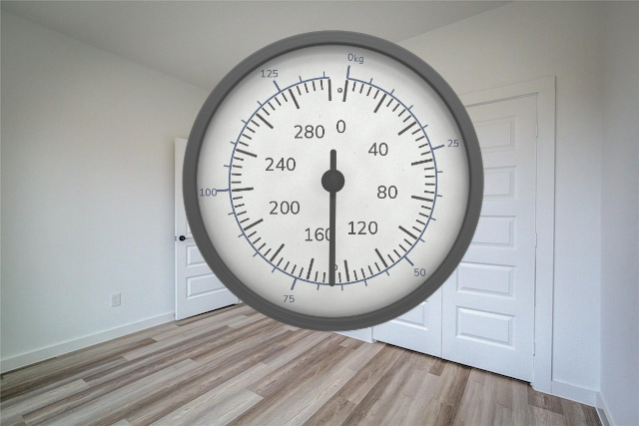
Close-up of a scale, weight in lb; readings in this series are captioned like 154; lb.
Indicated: 148; lb
